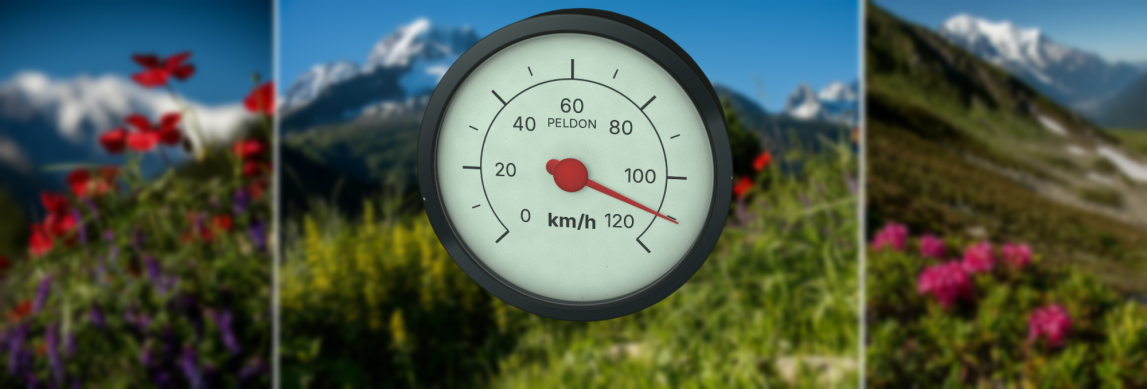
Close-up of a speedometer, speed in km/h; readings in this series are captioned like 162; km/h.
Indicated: 110; km/h
